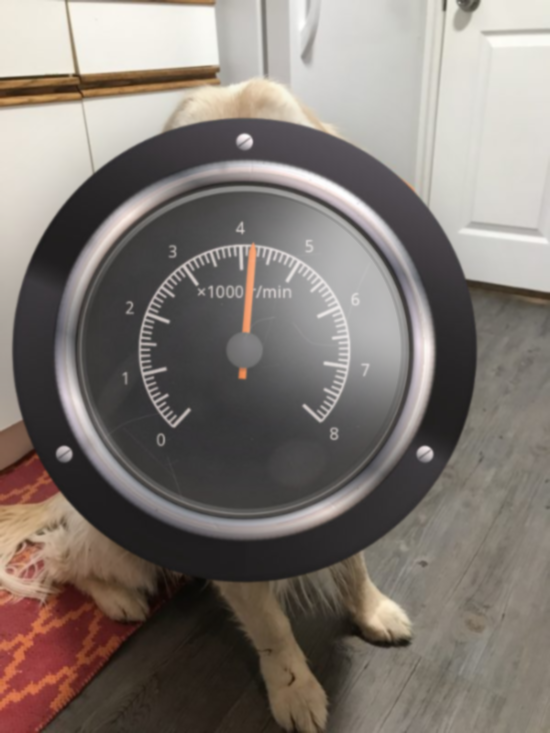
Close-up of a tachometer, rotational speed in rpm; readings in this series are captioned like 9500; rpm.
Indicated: 4200; rpm
